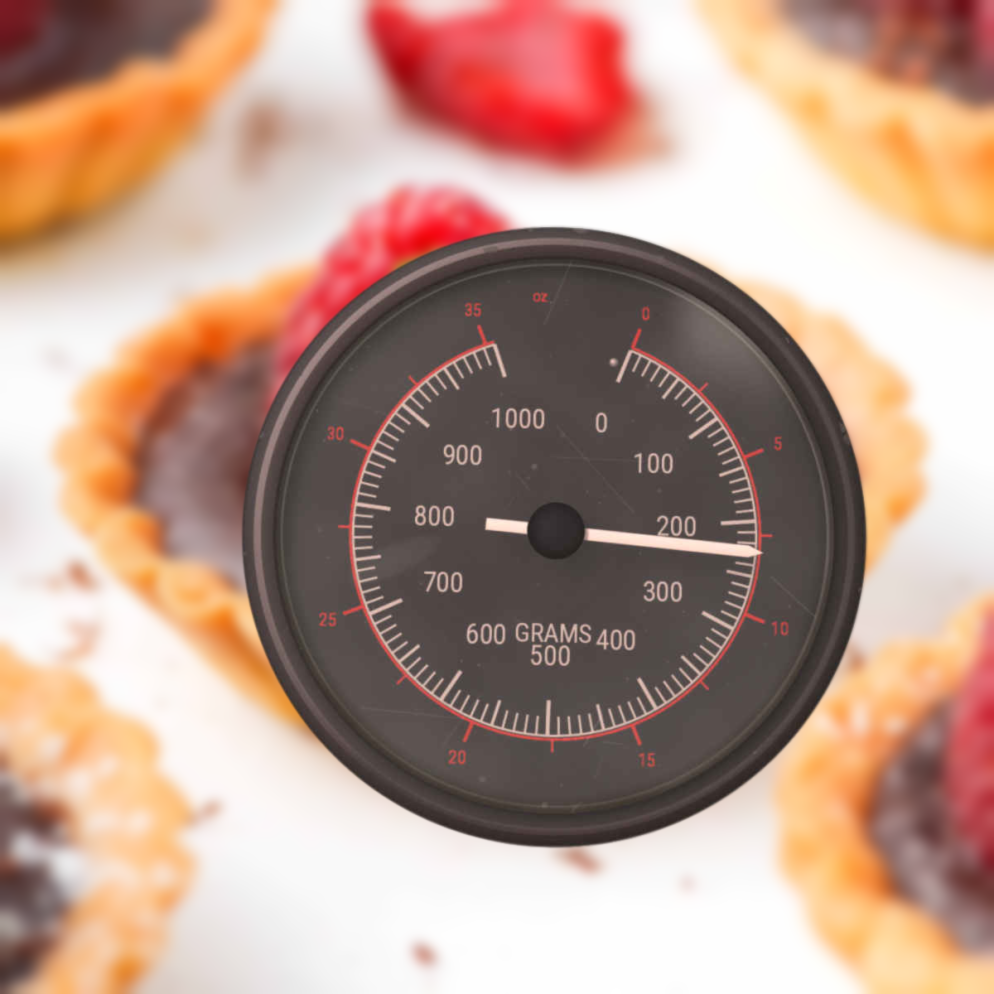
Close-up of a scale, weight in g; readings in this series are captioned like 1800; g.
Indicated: 230; g
